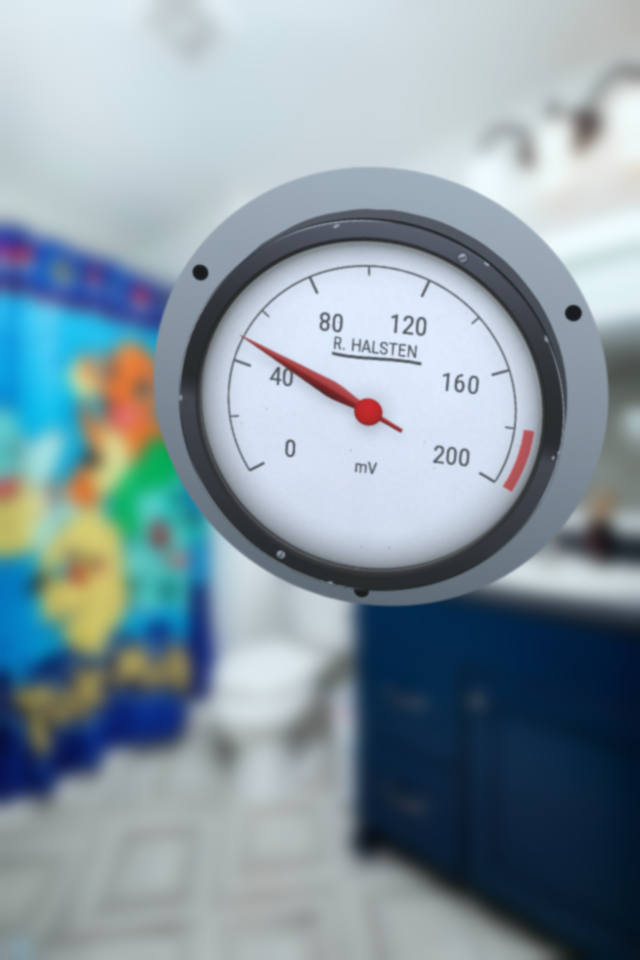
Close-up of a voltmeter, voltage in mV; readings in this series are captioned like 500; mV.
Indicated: 50; mV
